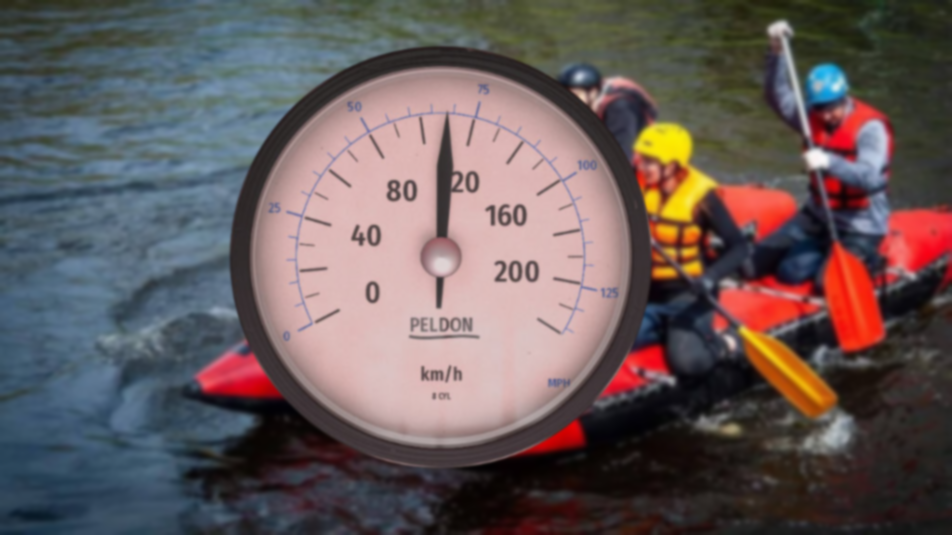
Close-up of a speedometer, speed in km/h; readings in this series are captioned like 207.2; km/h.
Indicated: 110; km/h
